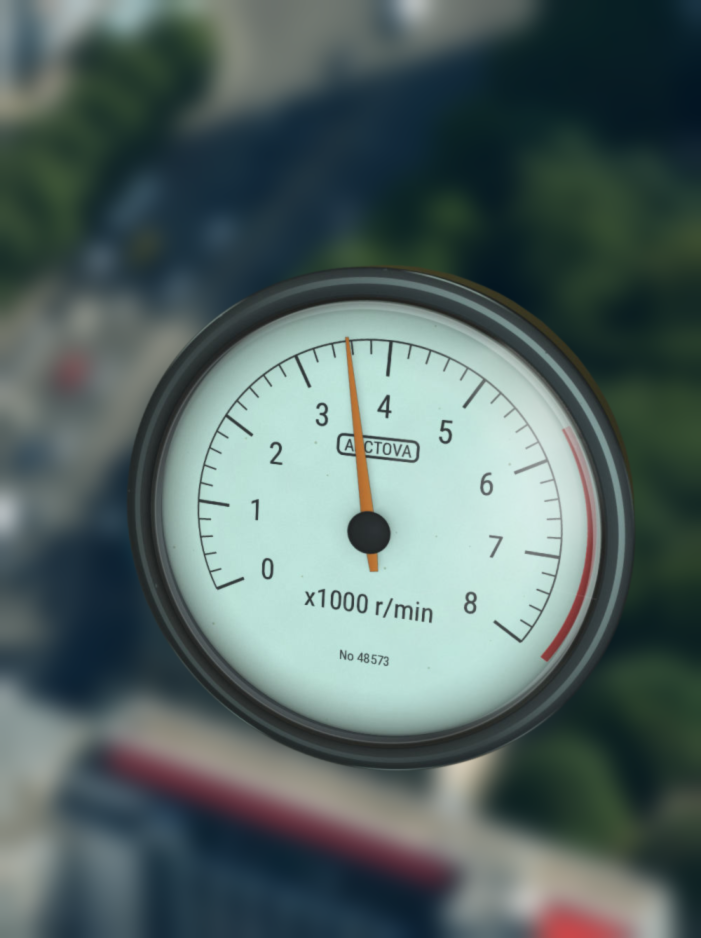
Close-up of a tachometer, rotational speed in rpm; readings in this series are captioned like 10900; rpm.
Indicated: 3600; rpm
